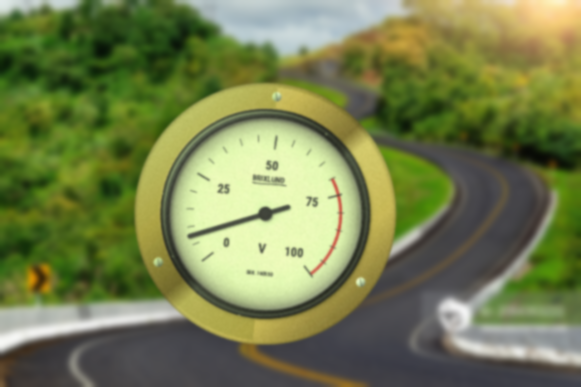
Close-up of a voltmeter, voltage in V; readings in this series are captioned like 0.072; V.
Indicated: 7.5; V
